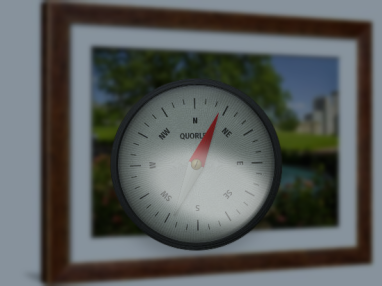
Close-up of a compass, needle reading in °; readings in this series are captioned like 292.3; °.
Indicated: 25; °
